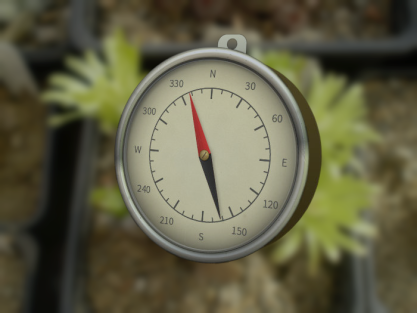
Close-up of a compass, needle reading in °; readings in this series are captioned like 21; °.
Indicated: 340; °
